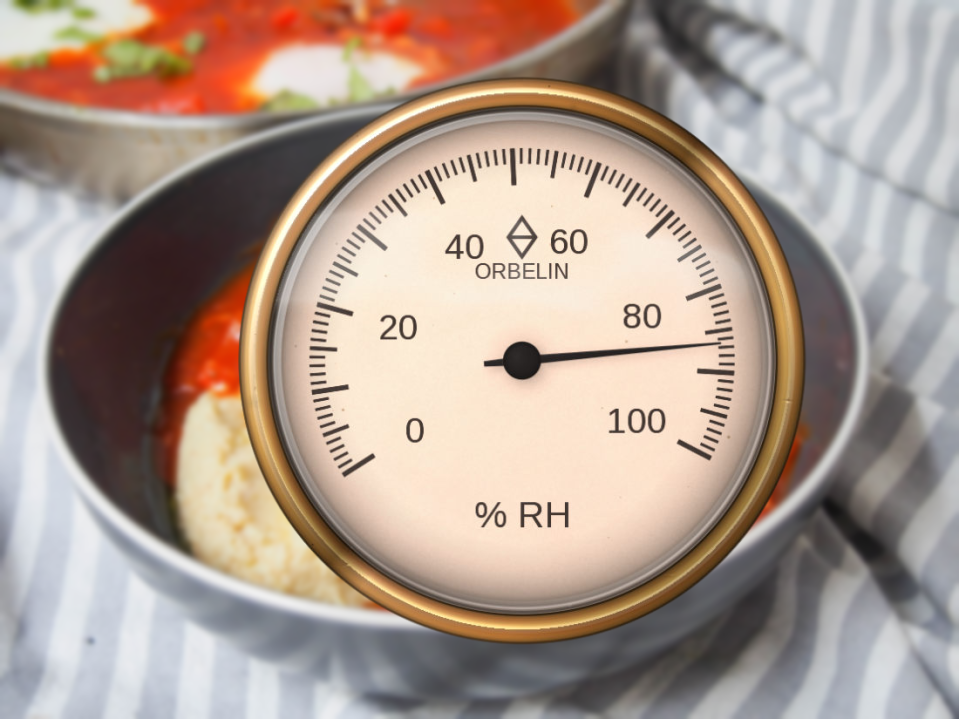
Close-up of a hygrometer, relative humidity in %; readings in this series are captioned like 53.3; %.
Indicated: 86.5; %
